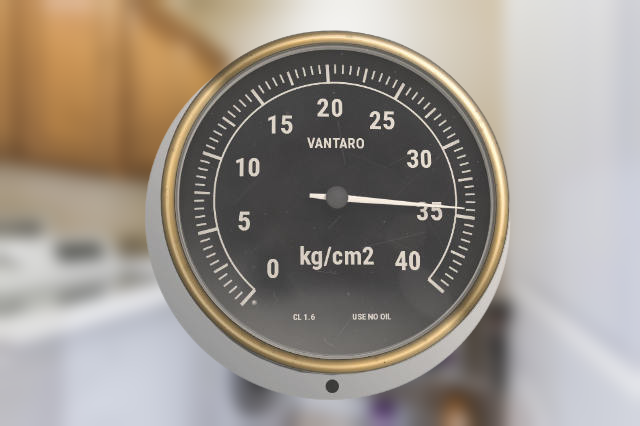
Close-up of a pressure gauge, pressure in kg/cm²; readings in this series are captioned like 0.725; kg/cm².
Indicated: 34.5; kg/cm²
